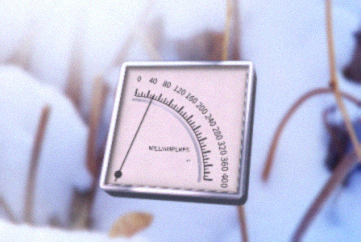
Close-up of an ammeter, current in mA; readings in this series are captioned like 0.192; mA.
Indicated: 60; mA
